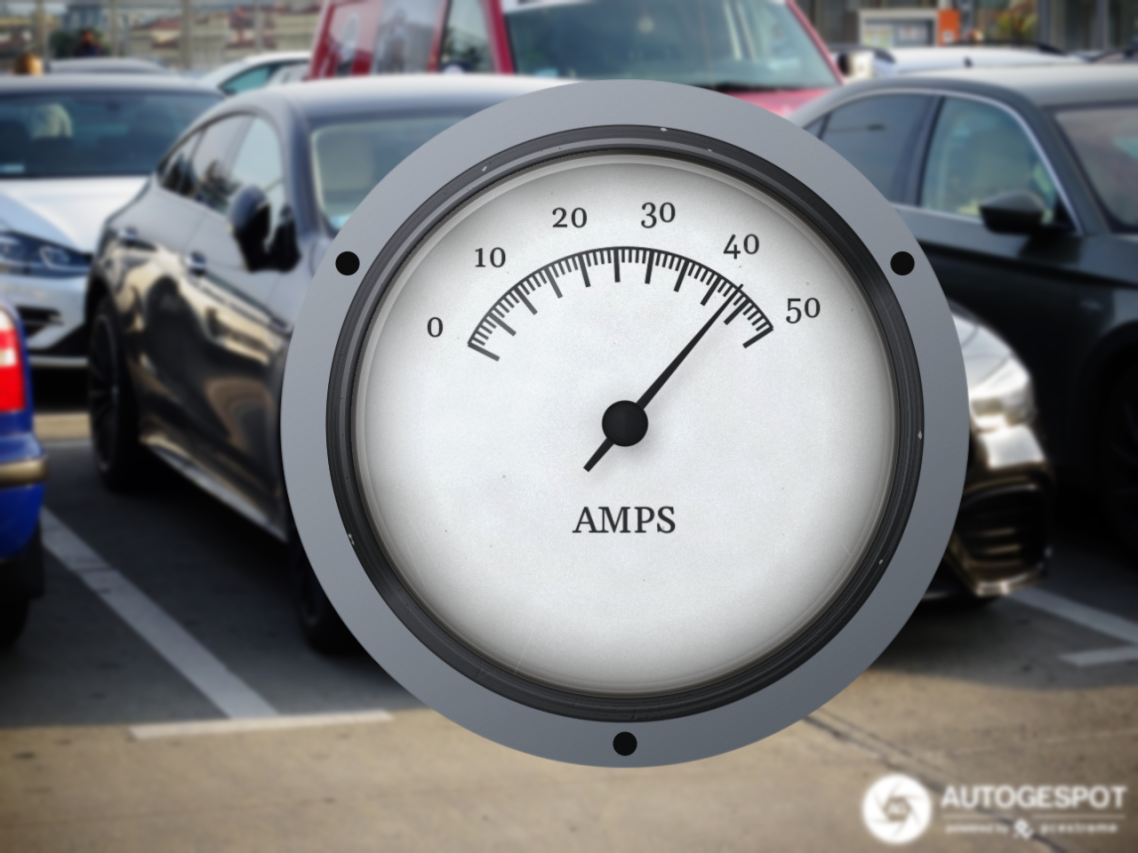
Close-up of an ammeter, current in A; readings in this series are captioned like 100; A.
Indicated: 43; A
